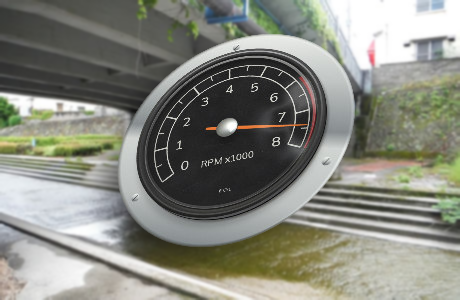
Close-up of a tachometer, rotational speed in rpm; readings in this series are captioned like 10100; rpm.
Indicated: 7500; rpm
